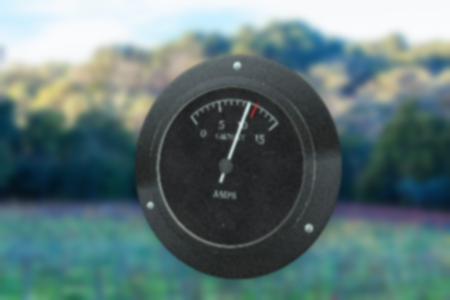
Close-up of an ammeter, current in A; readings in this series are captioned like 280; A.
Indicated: 10; A
